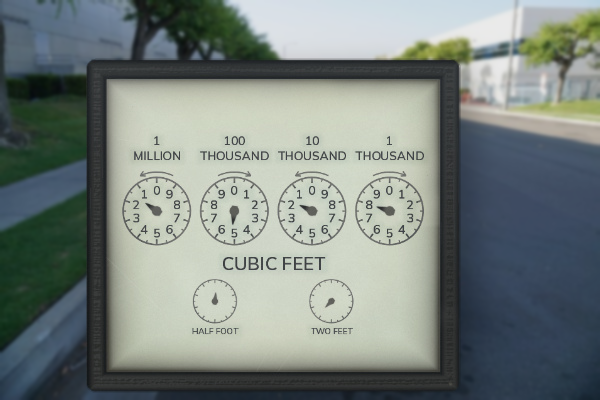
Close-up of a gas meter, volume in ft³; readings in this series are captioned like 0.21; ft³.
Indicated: 151800; ft³
